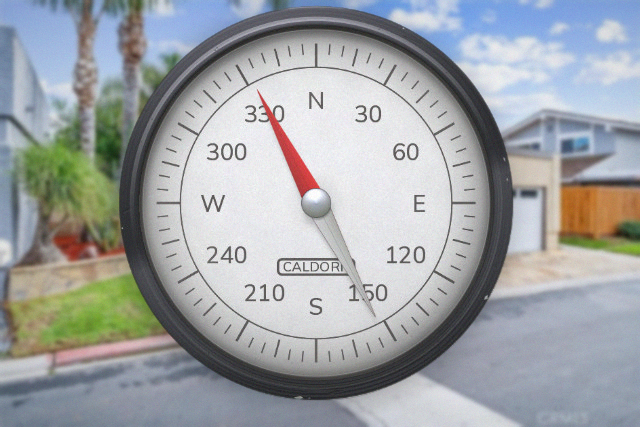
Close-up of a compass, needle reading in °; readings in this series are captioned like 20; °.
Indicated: 332.5; °
